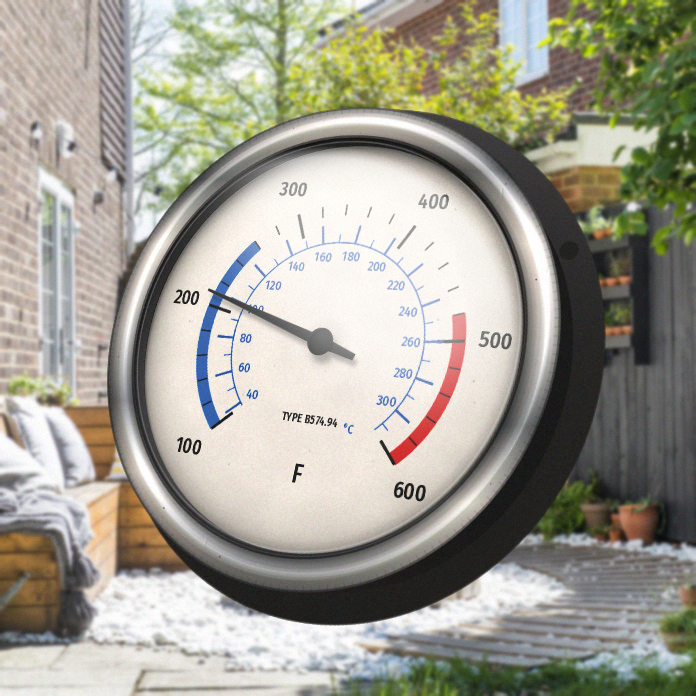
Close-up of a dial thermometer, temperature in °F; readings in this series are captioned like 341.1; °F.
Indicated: 210; °F
